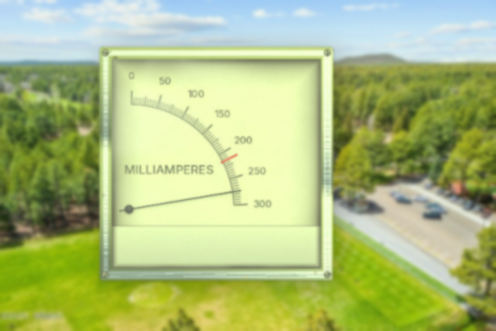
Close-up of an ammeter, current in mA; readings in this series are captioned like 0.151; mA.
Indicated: 275; mA
